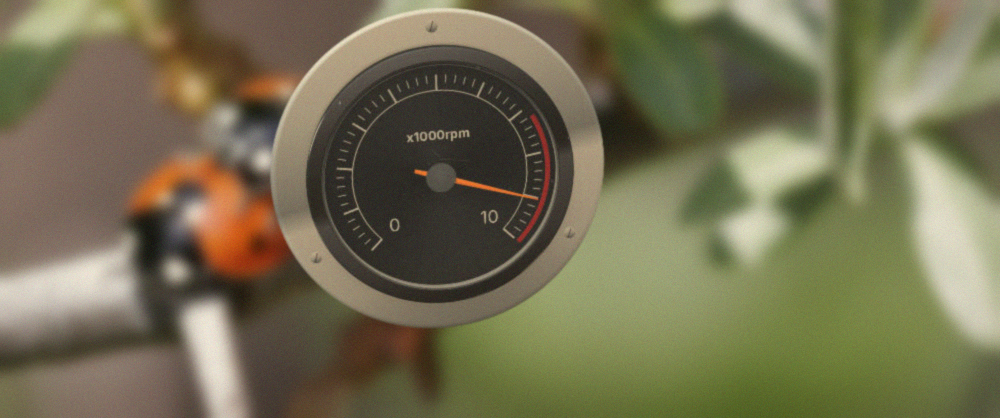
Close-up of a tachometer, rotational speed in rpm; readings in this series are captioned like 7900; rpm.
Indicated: 9000; rpm
